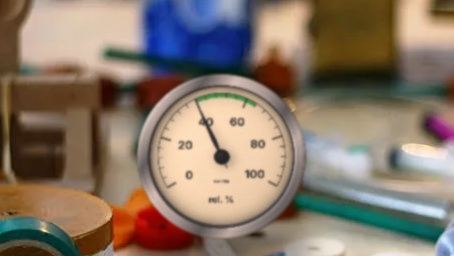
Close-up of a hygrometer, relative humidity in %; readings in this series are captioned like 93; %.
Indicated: 40; %
